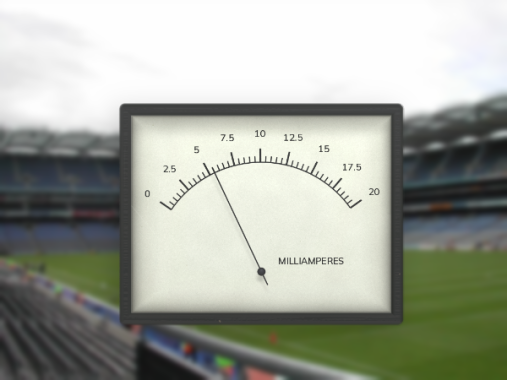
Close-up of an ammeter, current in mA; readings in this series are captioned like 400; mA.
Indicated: 5.5; mA
